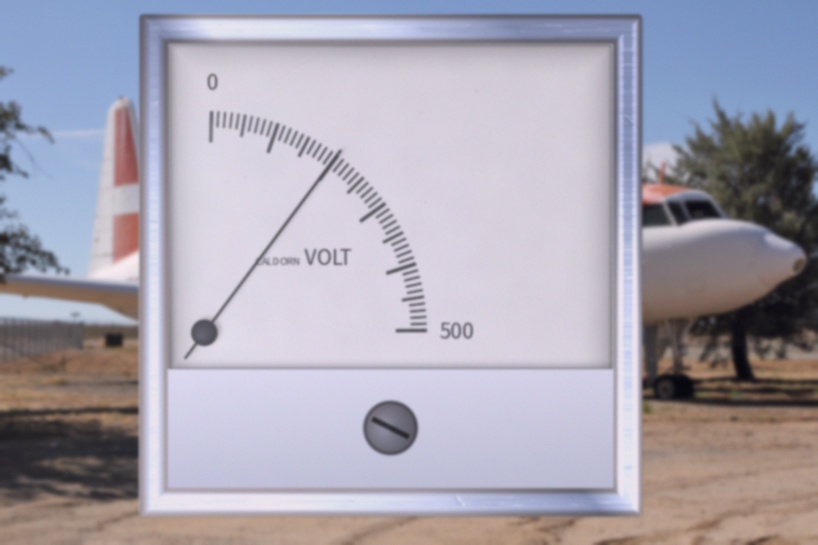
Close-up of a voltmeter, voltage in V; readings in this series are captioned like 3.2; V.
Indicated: 200; V
